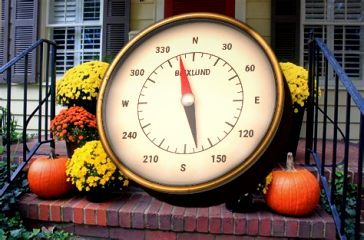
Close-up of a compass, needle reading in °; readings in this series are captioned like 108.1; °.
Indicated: 345; °
